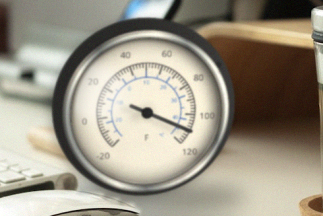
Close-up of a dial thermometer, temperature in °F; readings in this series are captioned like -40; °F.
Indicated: 110; °F
